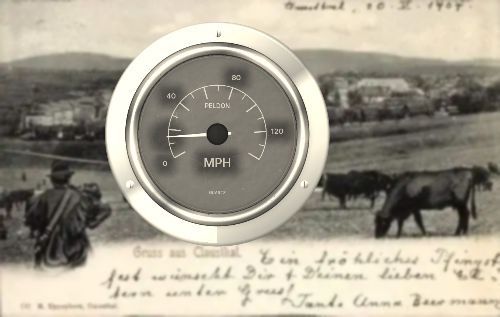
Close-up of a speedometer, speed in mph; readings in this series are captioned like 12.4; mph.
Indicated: 15; mph
